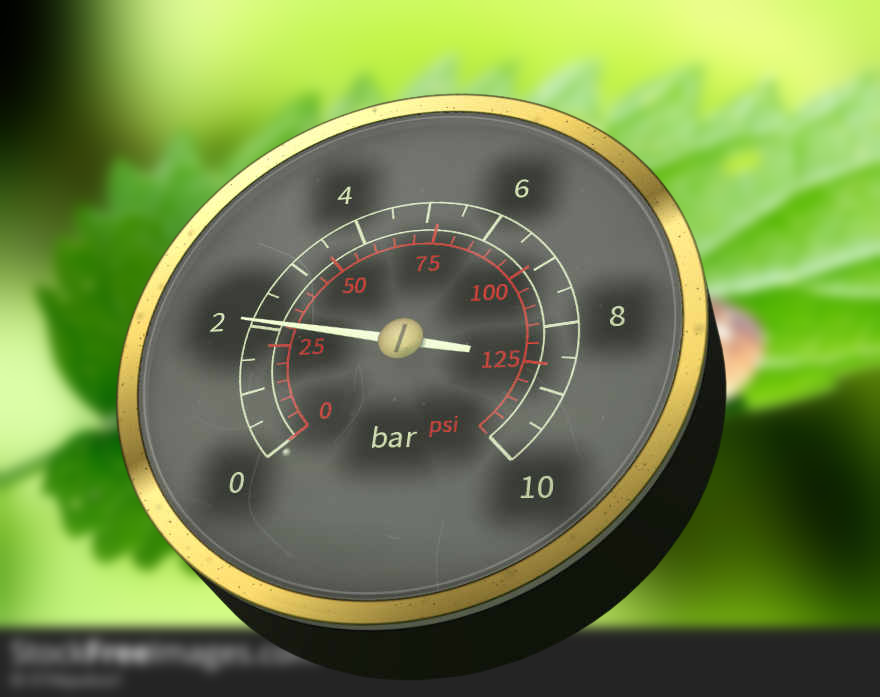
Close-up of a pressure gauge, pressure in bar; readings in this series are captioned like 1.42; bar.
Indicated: 2; bar
